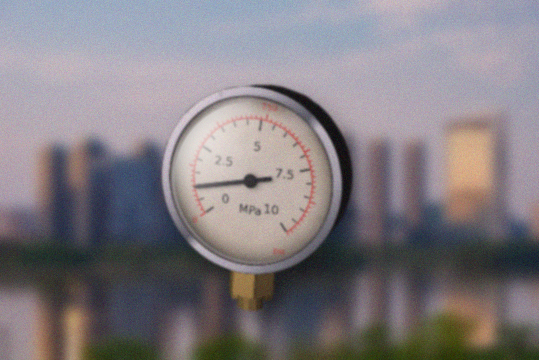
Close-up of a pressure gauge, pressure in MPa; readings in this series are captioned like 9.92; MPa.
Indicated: 1; MPa
